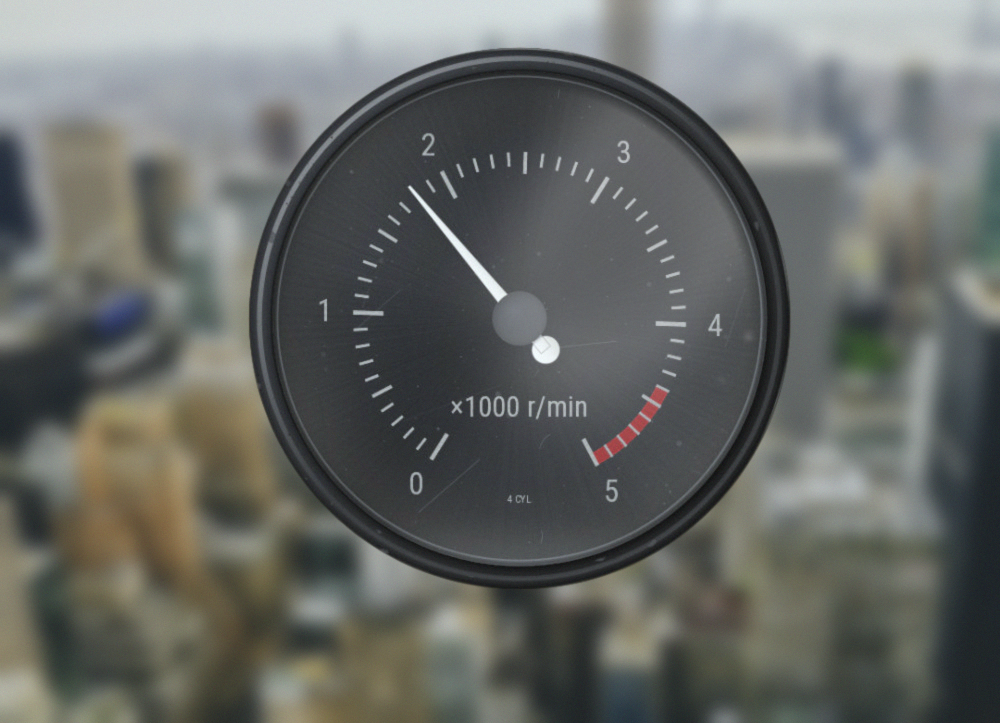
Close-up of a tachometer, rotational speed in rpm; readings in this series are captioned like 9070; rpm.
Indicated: 1800; rpm
